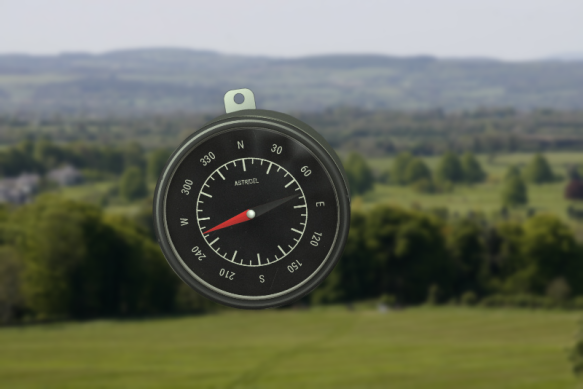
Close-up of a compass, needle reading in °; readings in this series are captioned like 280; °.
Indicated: 255; °
